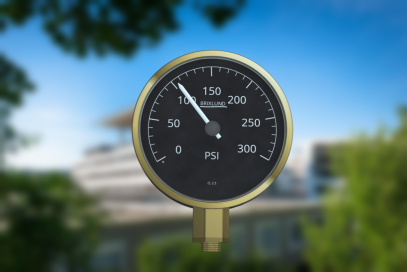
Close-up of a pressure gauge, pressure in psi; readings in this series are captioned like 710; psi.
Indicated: 105; psi
